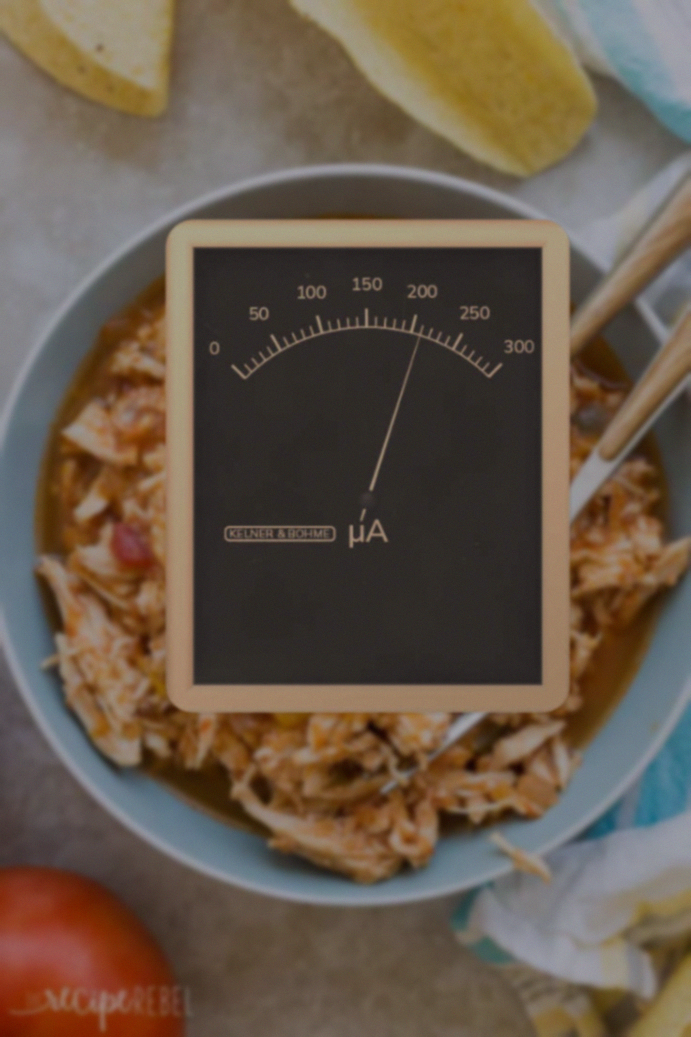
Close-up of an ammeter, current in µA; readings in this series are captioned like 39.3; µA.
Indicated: 210; µA
